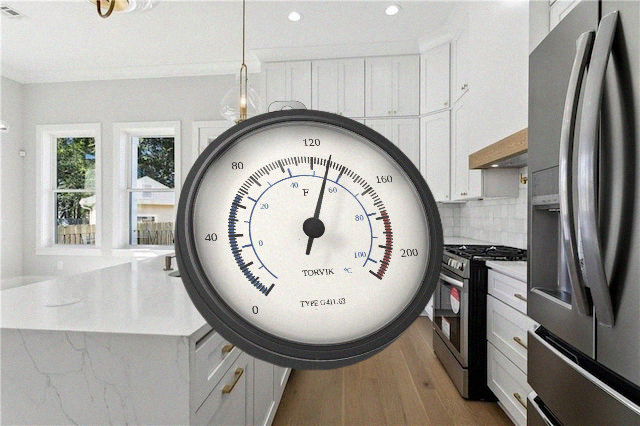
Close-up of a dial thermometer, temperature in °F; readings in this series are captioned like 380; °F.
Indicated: 130; °F
